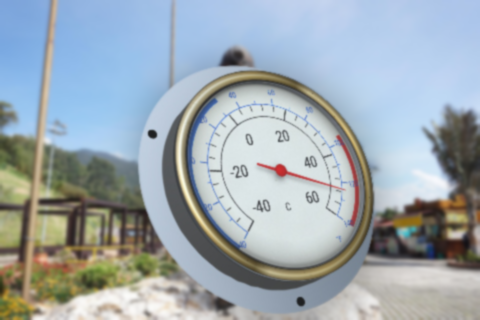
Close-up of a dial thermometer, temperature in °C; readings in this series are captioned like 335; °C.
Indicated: 52; °C
